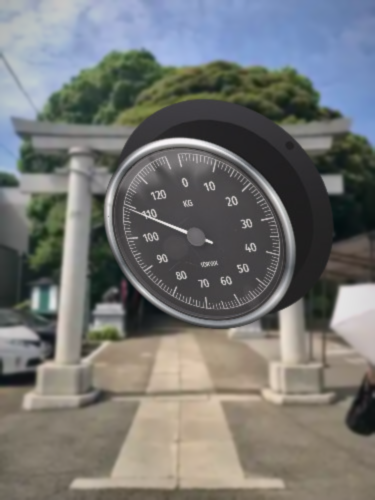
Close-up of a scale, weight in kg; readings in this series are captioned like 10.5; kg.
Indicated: 110; kg
